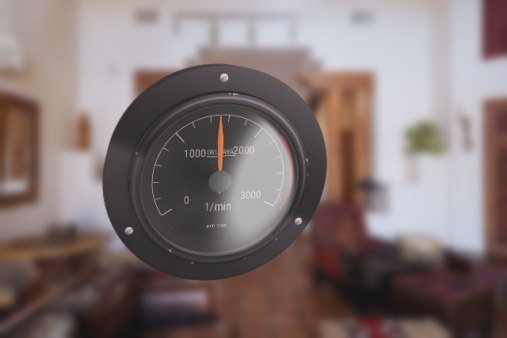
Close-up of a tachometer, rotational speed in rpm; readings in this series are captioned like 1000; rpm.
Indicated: 1500; rpm
